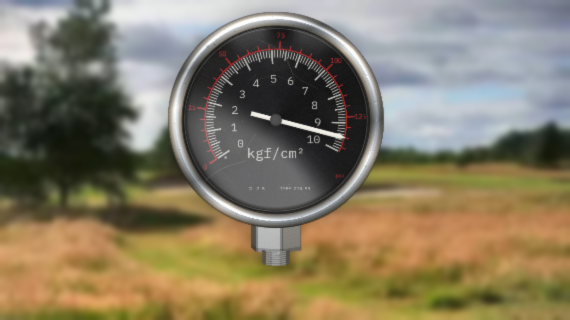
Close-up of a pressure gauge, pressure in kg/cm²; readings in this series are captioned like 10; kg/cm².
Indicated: 9.5; kg/cm²
